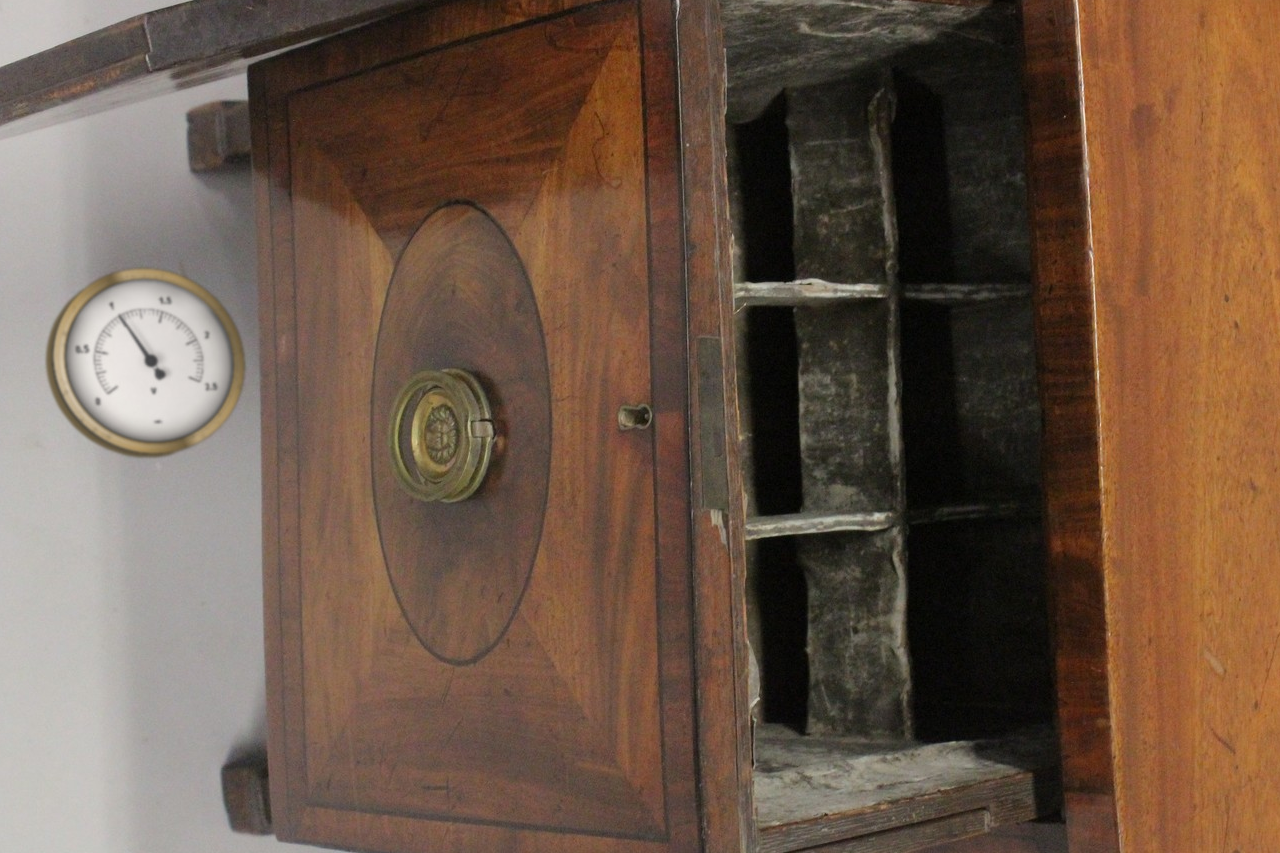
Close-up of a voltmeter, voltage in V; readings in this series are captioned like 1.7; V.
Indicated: 1; V
